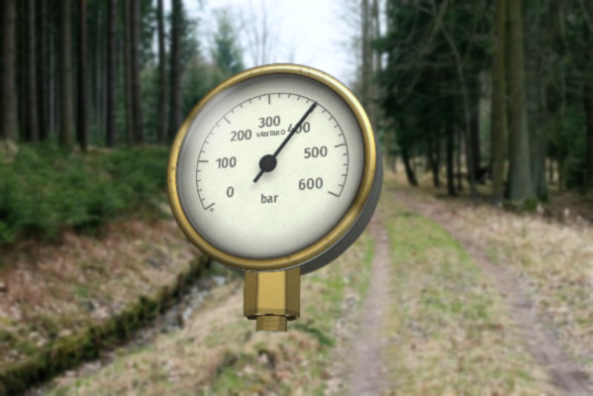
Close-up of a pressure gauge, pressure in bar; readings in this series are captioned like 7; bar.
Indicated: 400; bar
